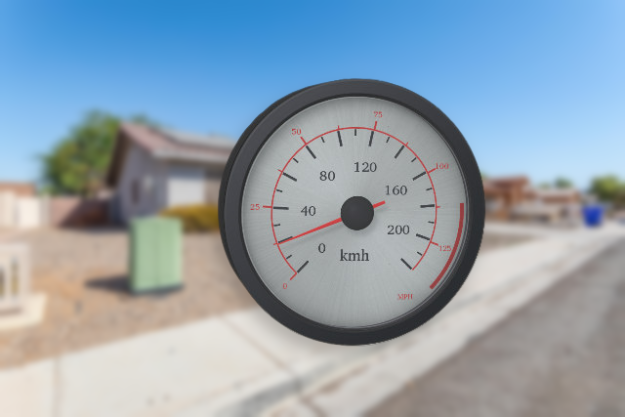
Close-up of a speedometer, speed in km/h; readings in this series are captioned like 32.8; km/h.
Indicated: 20; km/h
